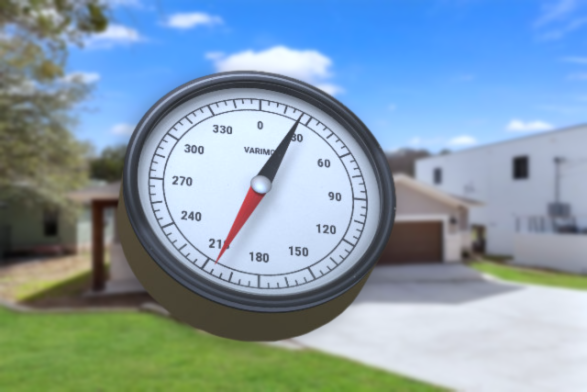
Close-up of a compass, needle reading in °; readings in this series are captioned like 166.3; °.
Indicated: 205; °
